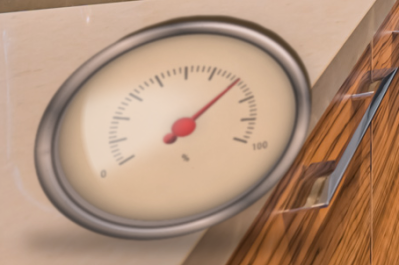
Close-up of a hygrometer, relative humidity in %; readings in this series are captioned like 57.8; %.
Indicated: 70; %
